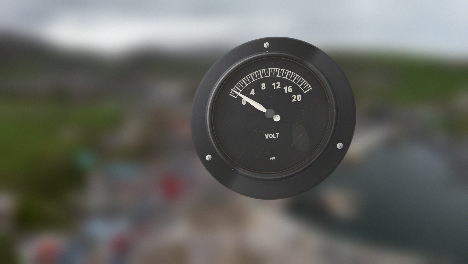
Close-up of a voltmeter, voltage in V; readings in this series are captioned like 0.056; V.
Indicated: 1; V
